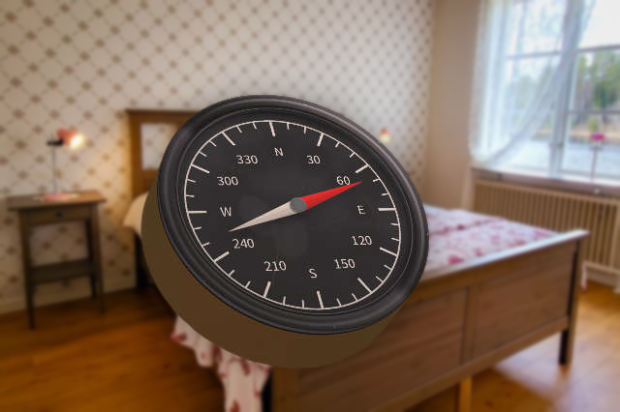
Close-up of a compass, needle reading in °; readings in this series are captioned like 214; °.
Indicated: 70; °
